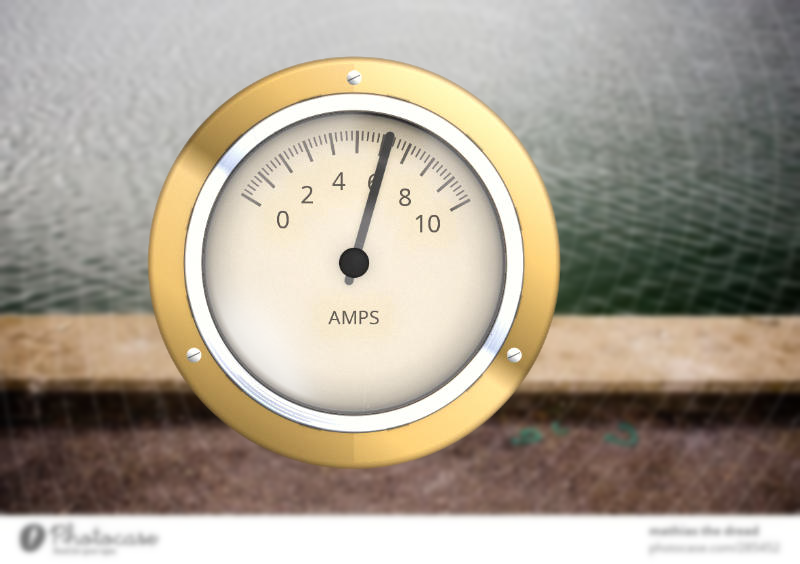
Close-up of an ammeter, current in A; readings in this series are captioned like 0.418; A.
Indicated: 6.2; A
